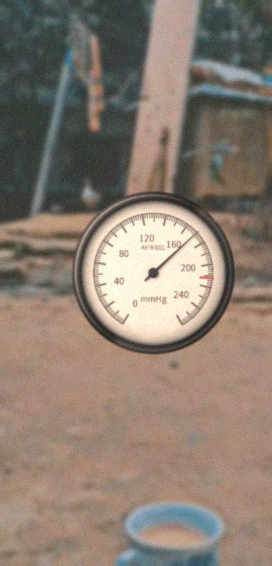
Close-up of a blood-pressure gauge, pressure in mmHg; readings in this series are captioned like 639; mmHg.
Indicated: 170; mmHg
